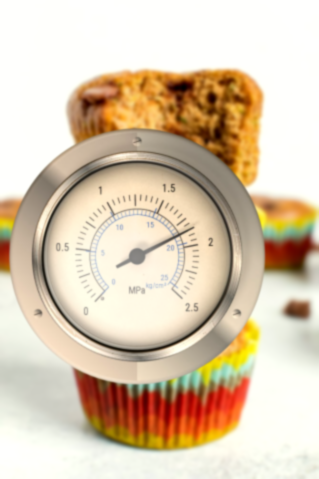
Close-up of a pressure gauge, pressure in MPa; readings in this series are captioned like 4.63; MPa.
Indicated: 1.85; MPa
